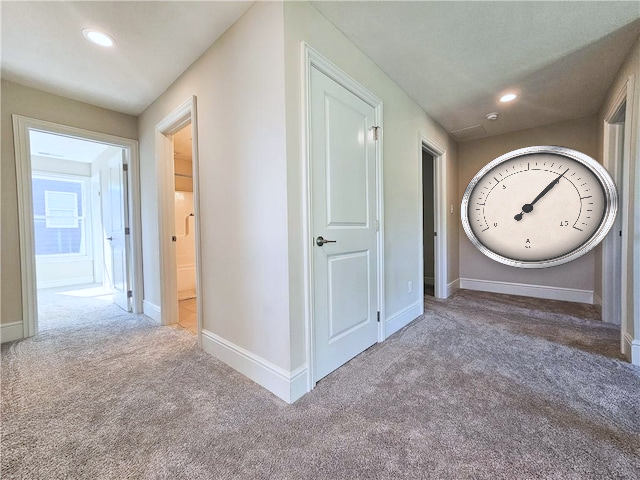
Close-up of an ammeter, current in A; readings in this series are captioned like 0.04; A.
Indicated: 10; A
